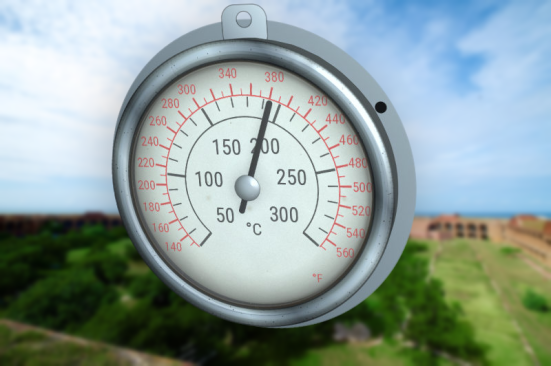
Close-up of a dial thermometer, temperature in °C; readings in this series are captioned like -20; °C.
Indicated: 195; °C
